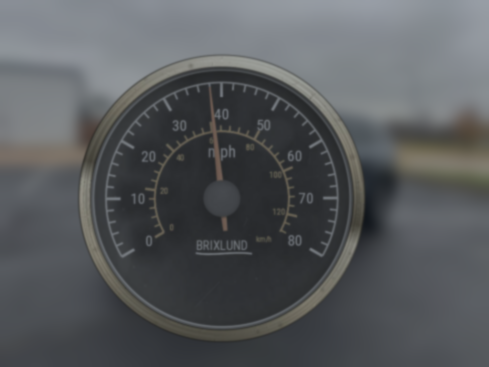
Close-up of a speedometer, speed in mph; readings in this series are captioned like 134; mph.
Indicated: 38; mph
